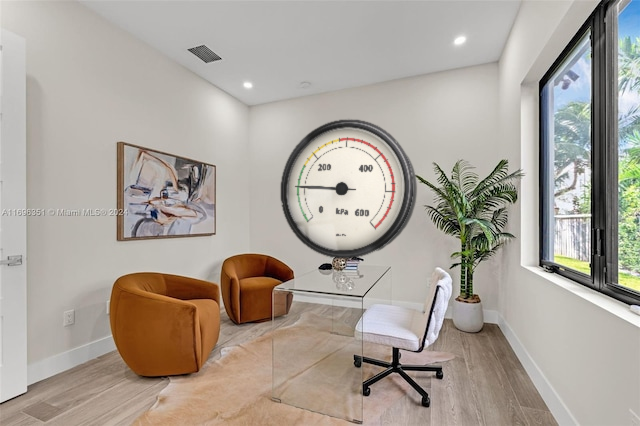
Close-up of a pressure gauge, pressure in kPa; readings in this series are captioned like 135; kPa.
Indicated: 100; kPa
